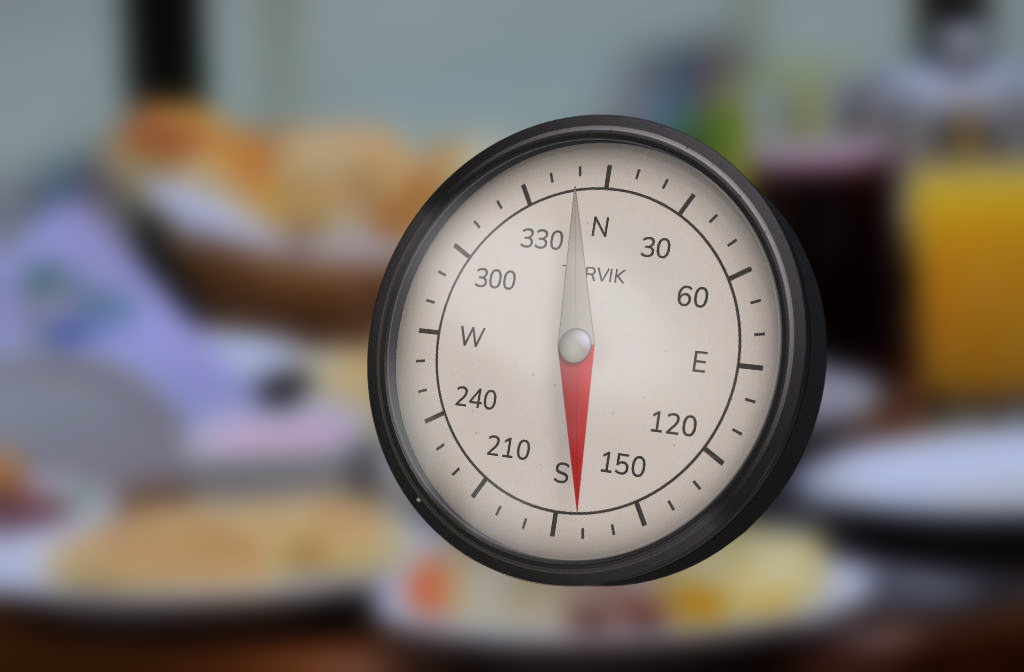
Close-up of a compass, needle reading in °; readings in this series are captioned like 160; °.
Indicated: 170; °
